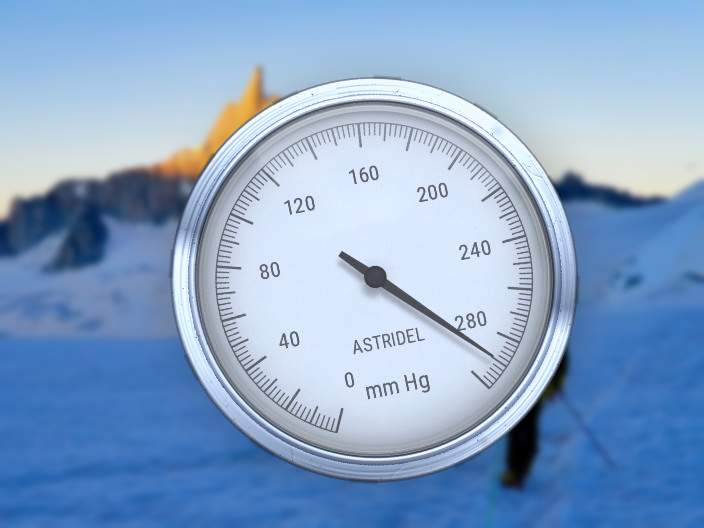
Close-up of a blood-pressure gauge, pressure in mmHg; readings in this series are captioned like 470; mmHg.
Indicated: 290; mmHg
